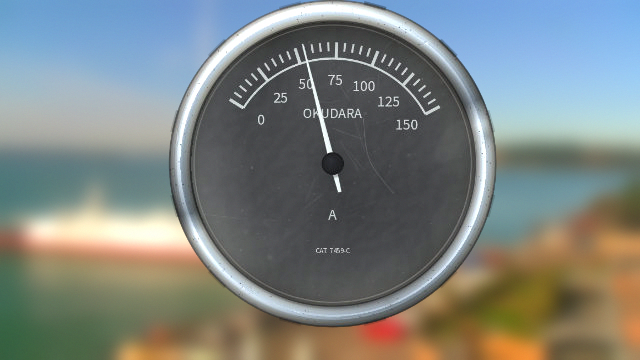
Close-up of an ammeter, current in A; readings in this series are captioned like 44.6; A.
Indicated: 55; A
